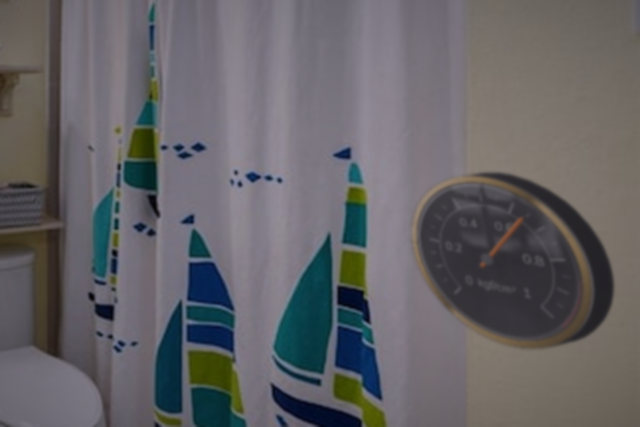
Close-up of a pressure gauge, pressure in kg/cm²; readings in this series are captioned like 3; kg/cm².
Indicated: 0.65; kg/cm²
